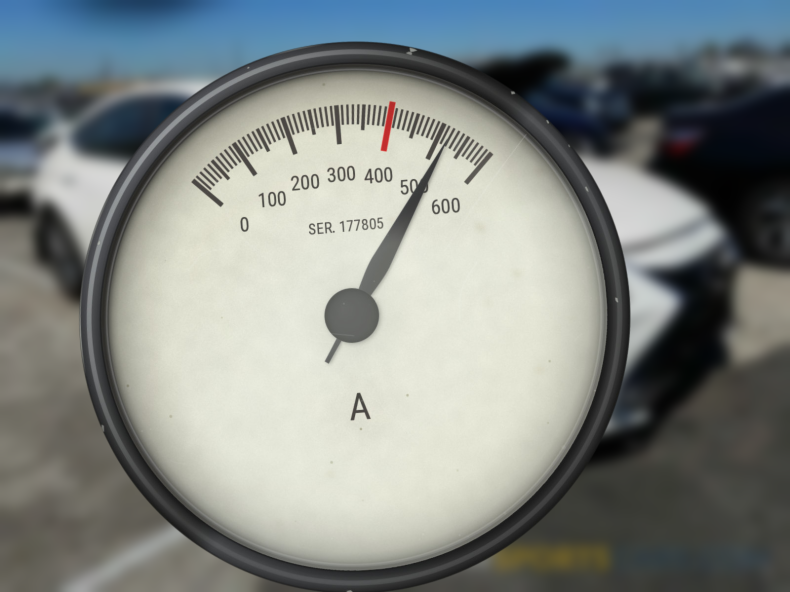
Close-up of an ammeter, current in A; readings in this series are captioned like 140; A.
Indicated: 520; A
